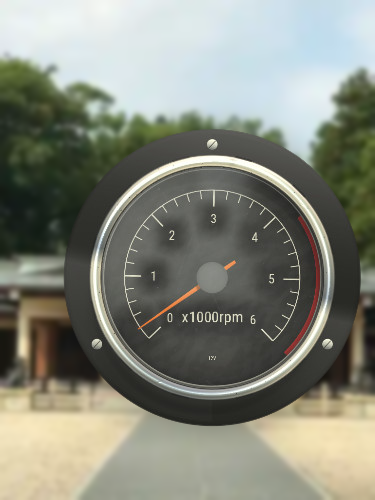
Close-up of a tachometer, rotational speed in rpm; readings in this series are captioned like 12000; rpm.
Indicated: 200; rpm
